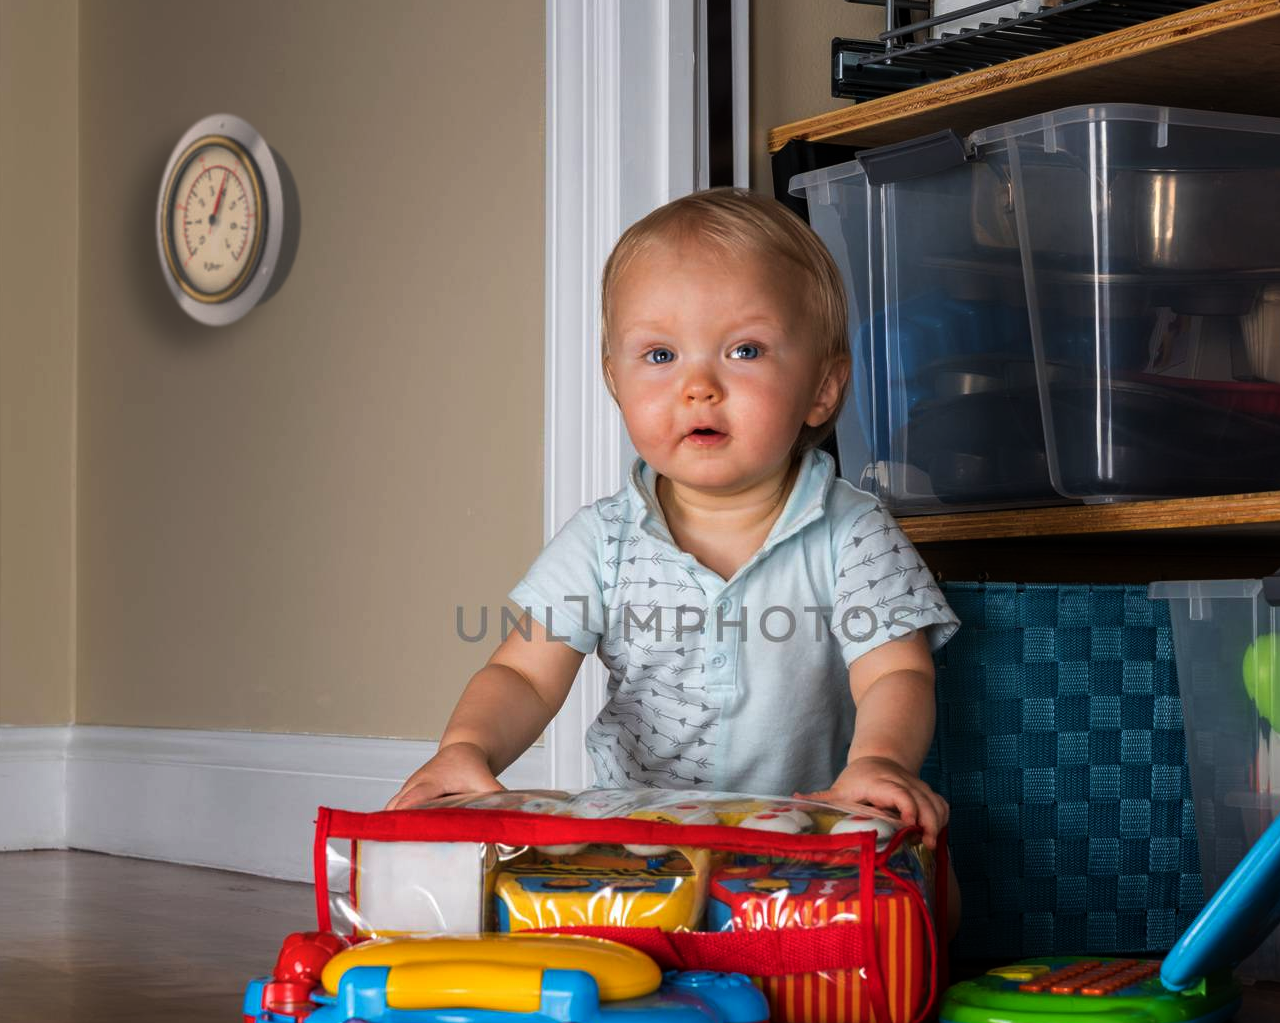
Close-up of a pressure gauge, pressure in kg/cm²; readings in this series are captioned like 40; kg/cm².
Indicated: 4; kg/cm²
